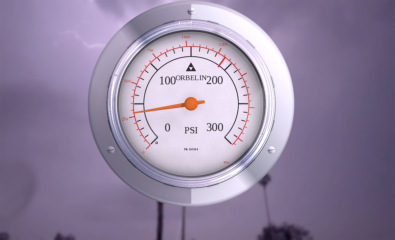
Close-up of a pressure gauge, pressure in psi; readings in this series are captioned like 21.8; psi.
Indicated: 40; psi
